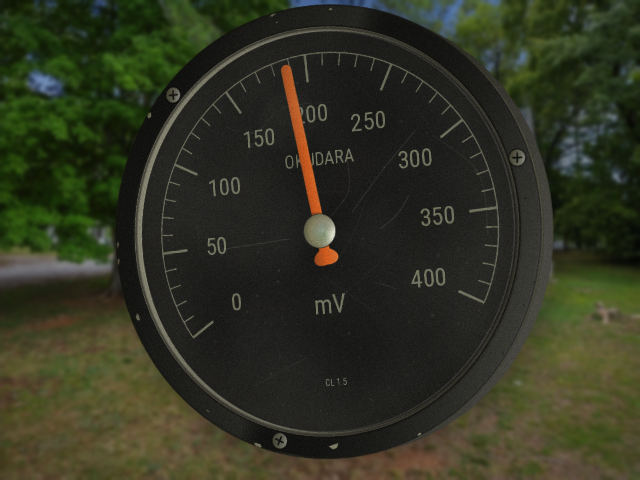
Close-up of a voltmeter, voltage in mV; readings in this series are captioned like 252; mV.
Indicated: 190; mV
